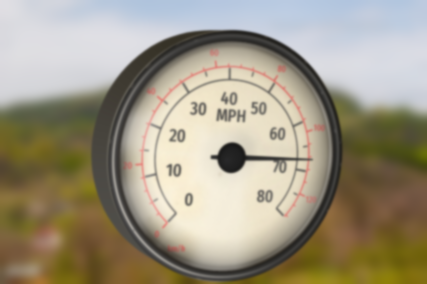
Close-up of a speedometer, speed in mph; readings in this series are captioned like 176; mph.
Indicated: 67.5; mph
